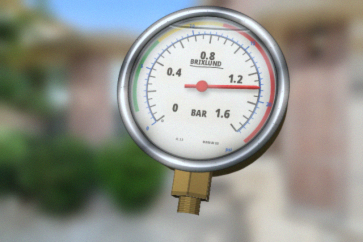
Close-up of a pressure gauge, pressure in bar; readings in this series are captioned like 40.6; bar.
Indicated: 1.3; bar
